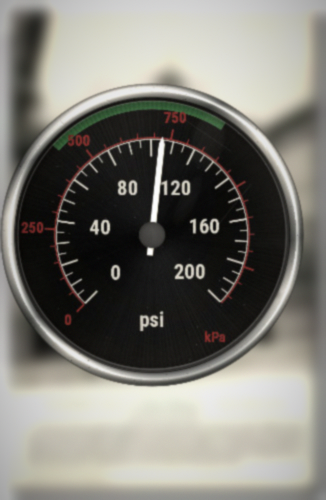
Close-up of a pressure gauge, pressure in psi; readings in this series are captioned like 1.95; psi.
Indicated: 105; psi
